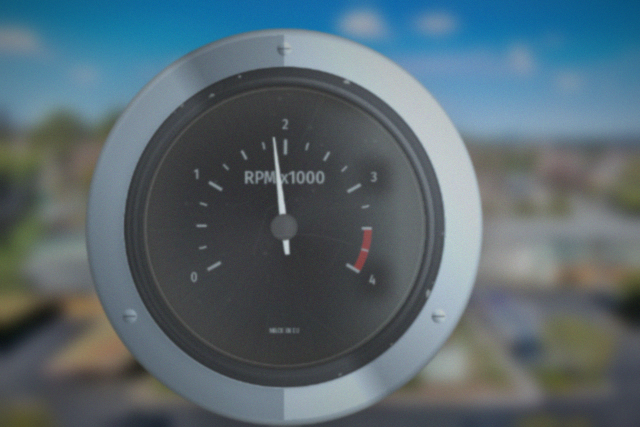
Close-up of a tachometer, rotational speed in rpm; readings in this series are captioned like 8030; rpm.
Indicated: 1875; rpm
